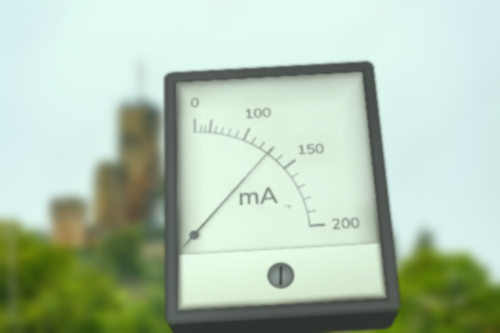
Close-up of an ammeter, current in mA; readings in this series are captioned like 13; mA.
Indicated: 130; mA
